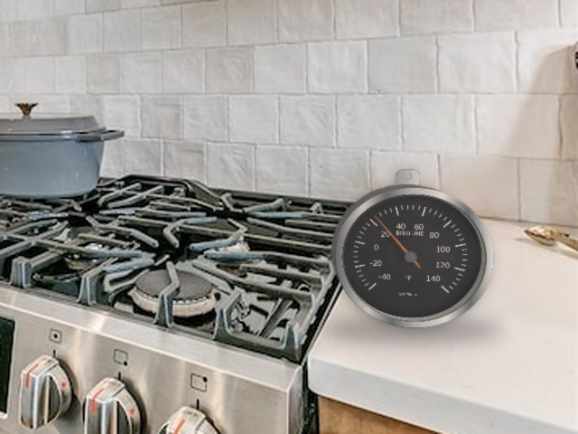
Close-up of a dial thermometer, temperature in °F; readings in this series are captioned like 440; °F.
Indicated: 24; °F
